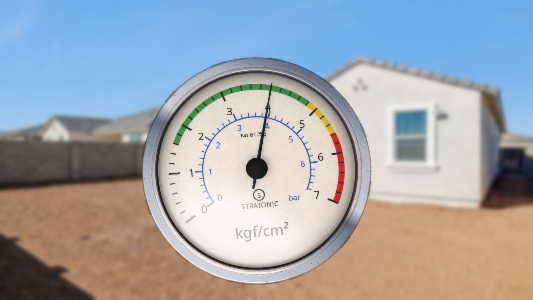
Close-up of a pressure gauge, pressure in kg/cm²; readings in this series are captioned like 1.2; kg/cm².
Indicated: 4; kg/cm²
